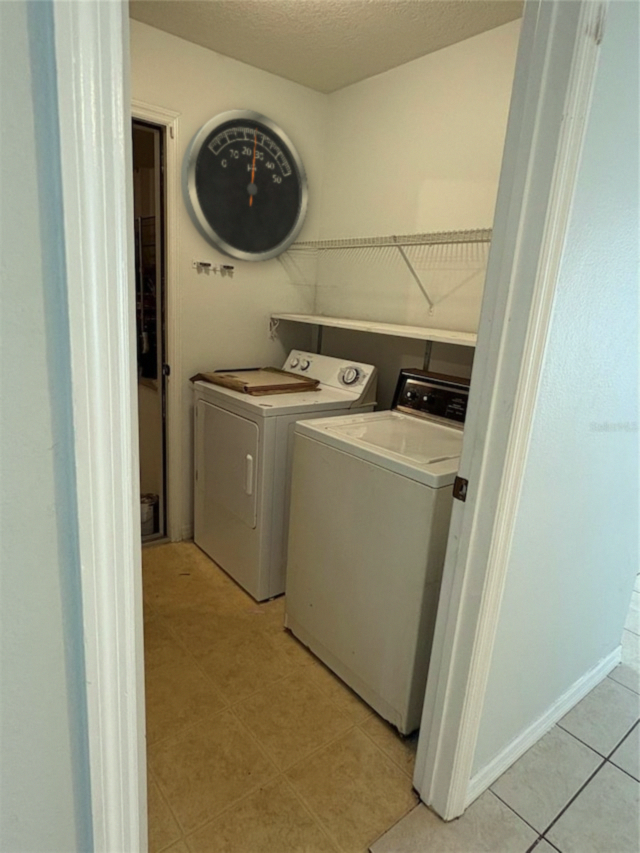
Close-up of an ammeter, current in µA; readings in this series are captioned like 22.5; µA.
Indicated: 25; µA
